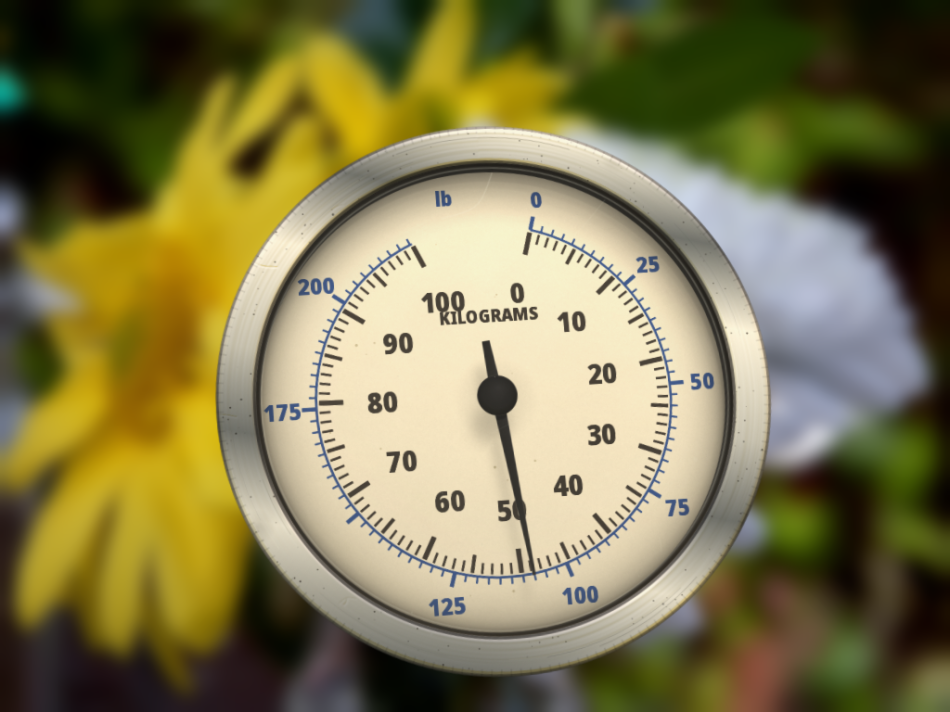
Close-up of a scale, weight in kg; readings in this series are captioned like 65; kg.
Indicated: 49; kg
